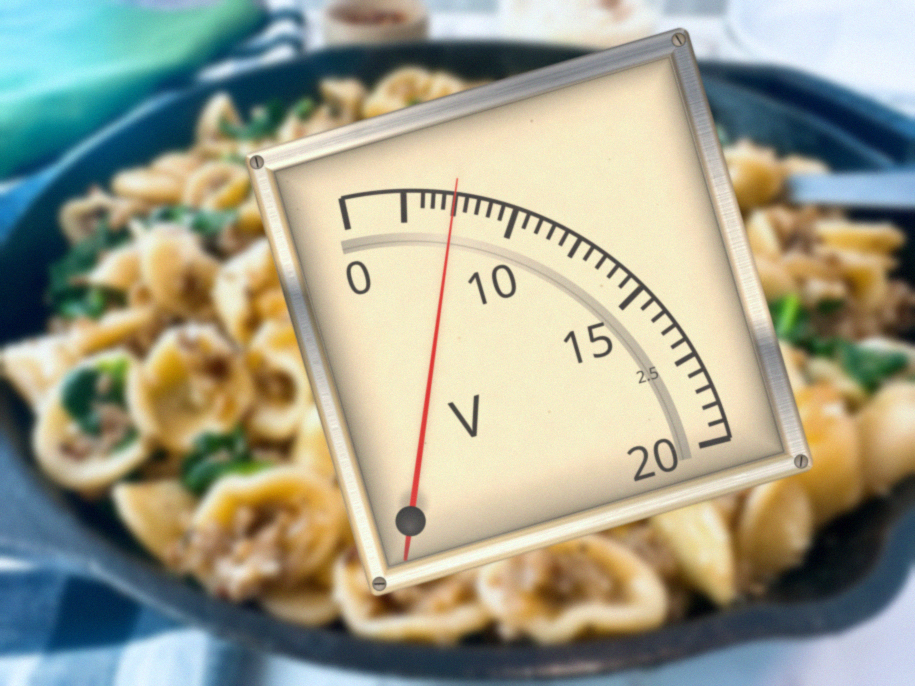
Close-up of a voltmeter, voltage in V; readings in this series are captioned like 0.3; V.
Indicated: 7.5; V
